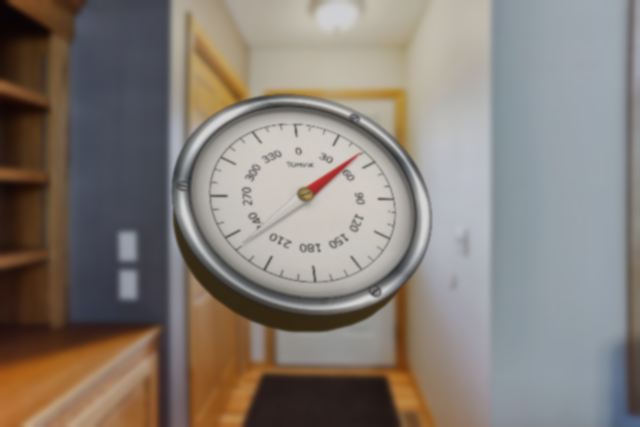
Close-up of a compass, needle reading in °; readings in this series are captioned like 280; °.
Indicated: 50; °
